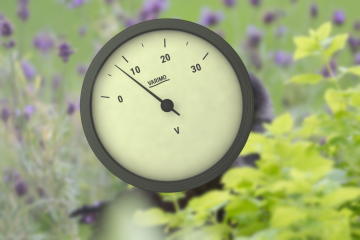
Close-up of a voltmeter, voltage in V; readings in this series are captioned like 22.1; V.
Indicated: 7.5; V
